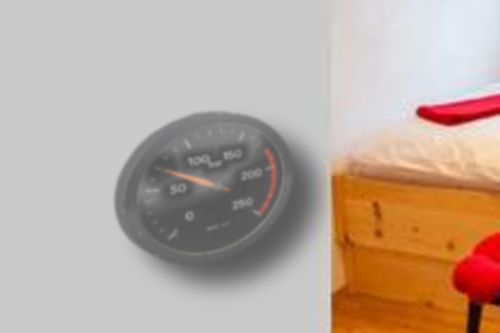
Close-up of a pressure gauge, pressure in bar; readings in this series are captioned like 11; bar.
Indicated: 70; bar
